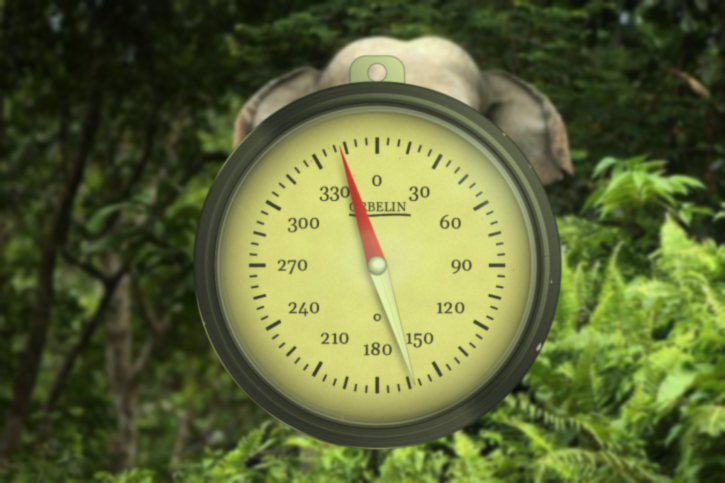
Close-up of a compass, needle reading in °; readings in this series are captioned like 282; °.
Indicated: 342.5; °
